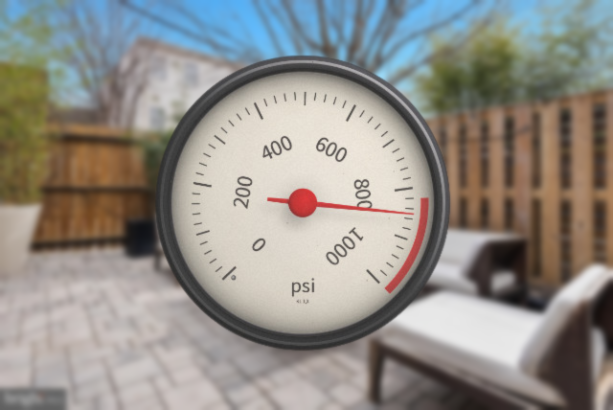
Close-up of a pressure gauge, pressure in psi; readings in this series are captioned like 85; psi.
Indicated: 850; psi
